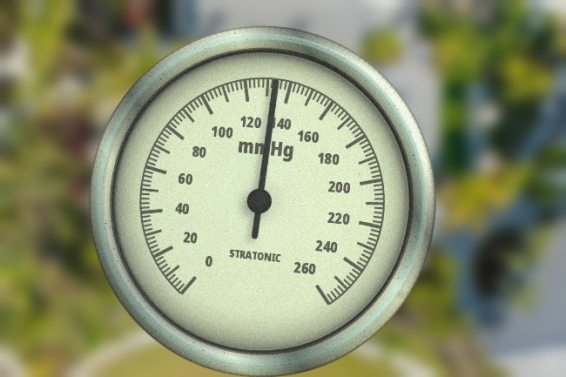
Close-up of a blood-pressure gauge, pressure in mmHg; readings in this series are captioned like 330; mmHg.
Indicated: 134; mmHg
